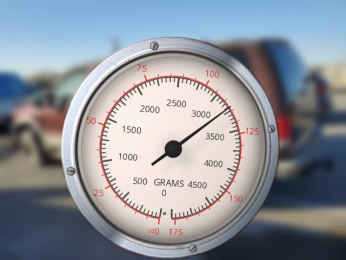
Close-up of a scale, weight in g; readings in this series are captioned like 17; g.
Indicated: 3200; g
